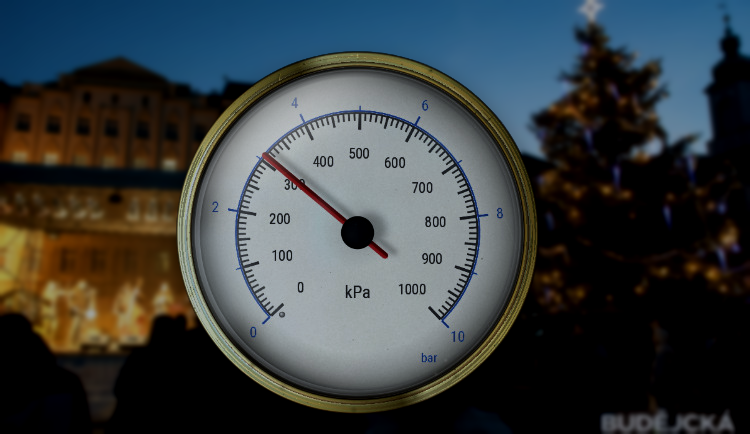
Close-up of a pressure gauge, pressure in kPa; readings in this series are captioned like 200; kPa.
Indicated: 310; kPa
